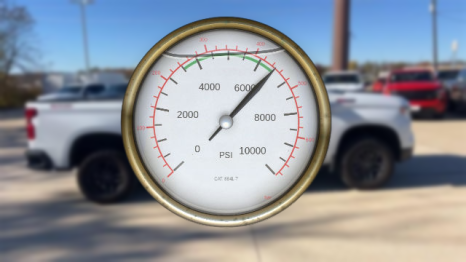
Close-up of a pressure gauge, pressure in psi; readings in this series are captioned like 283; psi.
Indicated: 6500; psi
